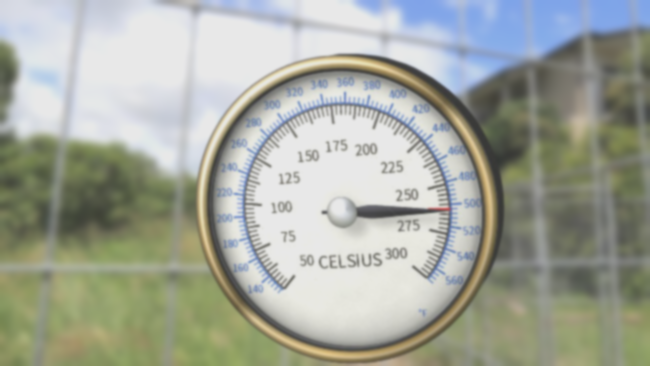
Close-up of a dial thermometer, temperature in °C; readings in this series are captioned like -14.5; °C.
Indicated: 262.5; °C
